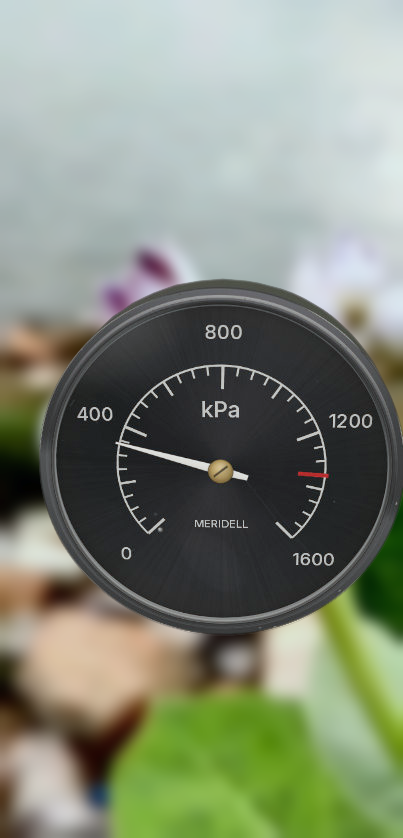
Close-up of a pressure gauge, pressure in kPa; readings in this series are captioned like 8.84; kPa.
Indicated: 350; kPa
